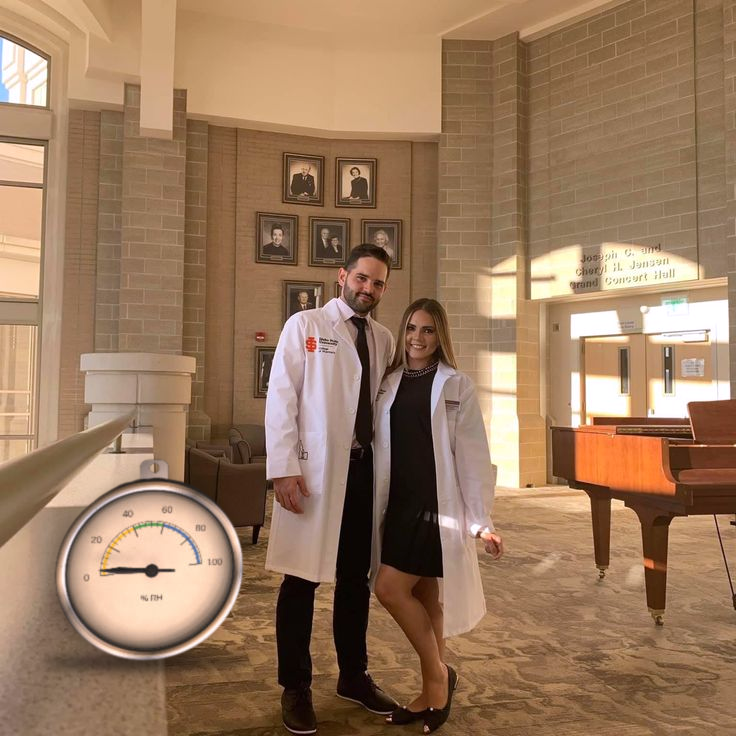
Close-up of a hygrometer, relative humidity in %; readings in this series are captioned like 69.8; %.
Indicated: 4; %
